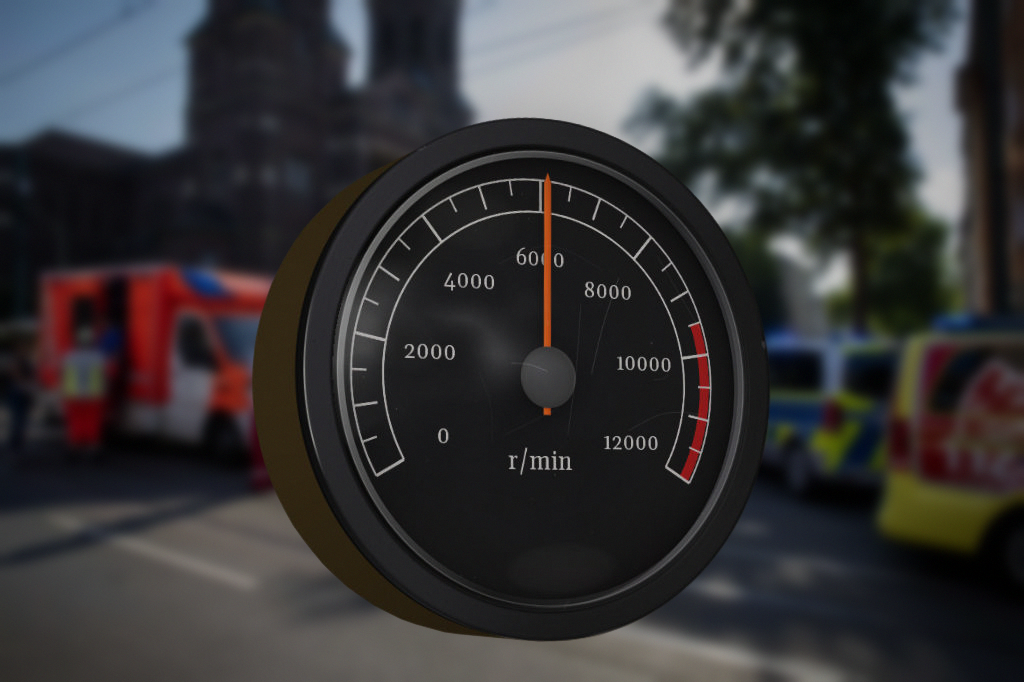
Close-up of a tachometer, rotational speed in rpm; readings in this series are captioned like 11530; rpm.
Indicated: 6000; rpm
